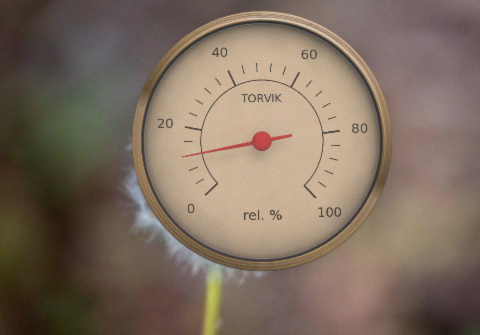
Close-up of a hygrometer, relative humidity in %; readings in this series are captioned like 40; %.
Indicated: 12; %
